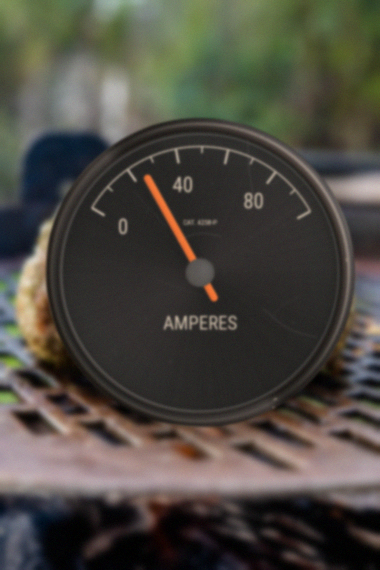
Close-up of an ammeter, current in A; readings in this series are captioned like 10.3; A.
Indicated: 25; A
